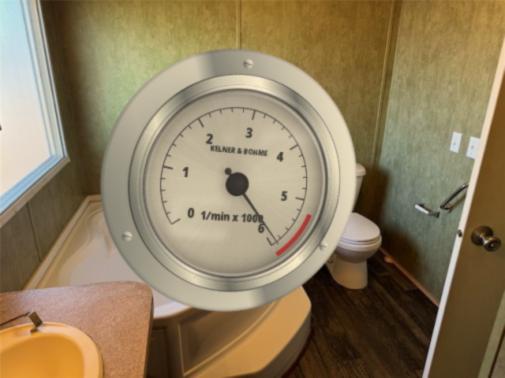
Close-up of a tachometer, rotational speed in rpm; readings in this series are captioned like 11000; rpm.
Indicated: 5900; rpm
